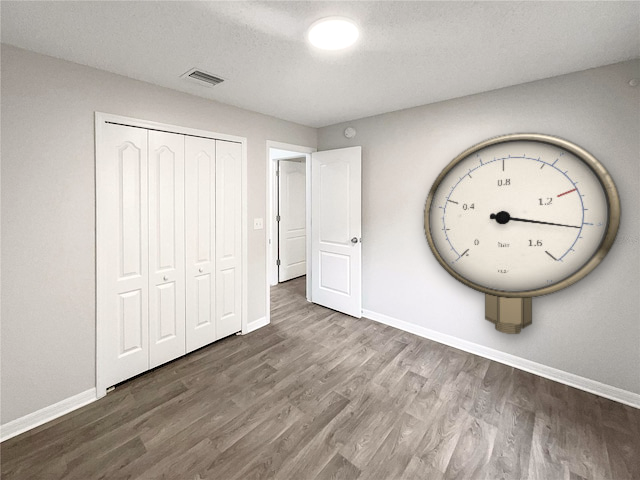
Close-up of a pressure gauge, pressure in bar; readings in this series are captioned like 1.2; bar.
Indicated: 1.4; bar
